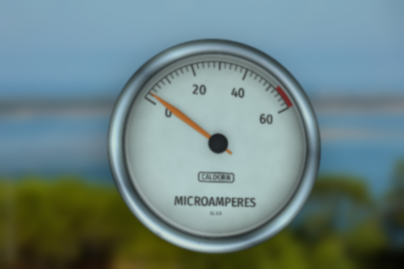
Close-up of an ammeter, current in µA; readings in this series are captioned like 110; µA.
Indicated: 2; µA
